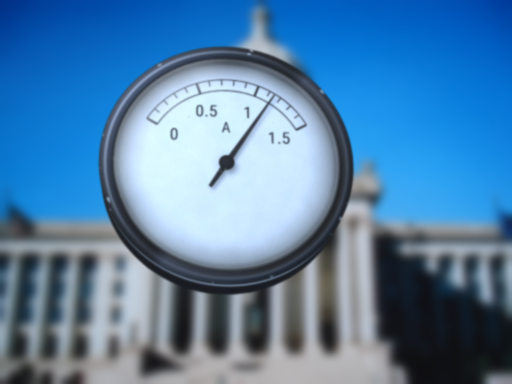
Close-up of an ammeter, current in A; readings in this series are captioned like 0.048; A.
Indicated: 1.15; A
